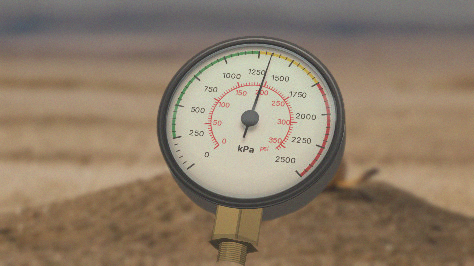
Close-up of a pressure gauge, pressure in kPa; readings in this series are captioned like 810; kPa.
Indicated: 1350; kPa
